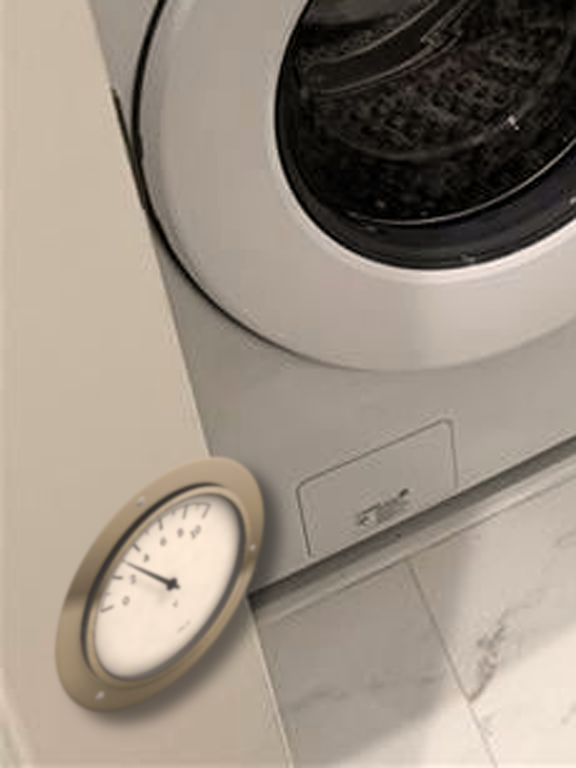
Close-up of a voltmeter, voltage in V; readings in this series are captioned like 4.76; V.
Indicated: 3; V
